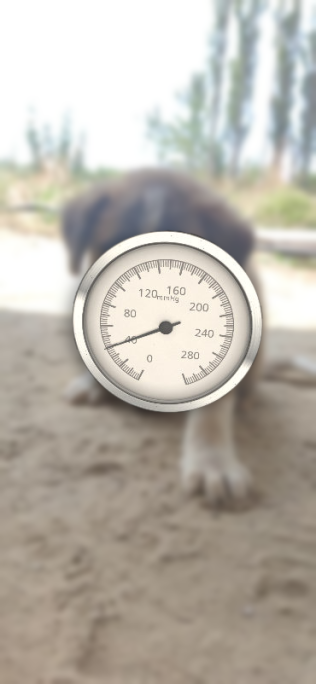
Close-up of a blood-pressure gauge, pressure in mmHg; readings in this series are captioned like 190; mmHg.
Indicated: 40; mmHg
